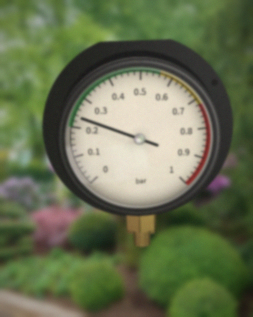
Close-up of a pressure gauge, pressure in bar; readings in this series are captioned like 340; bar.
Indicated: 0.24; bar
